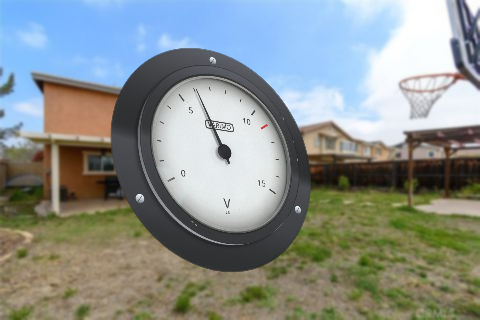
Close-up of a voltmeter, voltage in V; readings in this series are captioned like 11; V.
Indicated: 6; V
